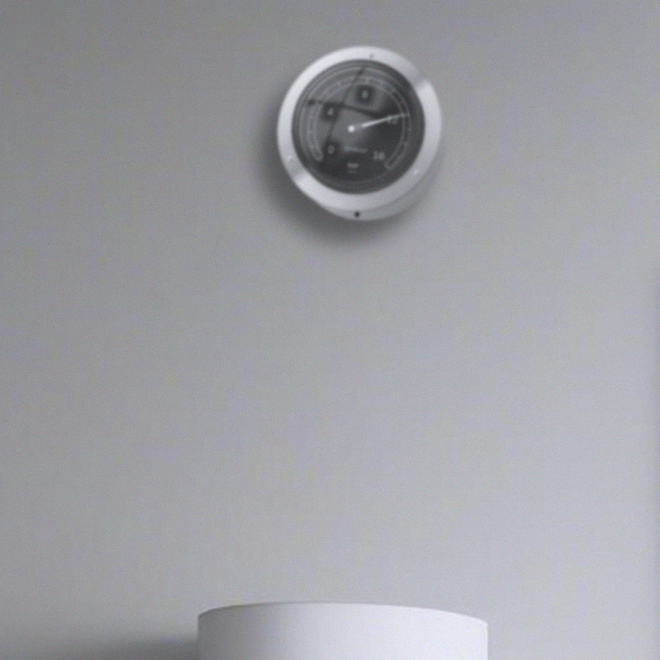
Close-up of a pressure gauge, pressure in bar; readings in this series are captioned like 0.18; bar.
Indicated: 12; bar
